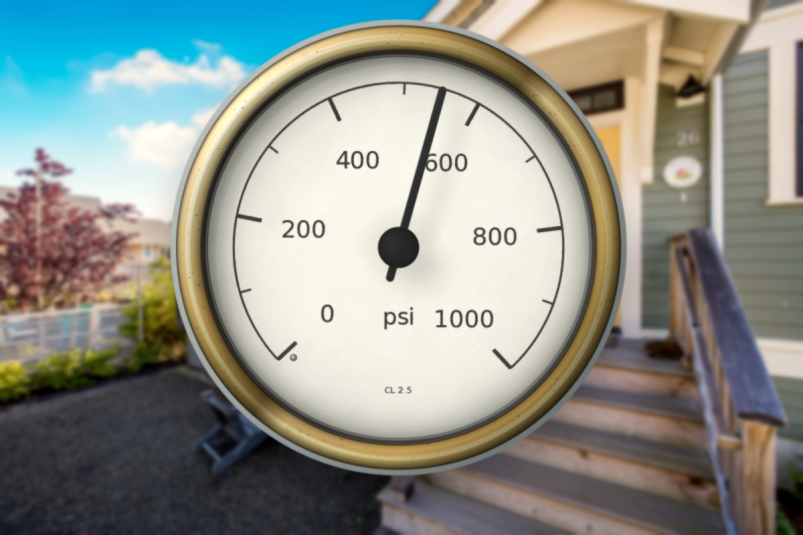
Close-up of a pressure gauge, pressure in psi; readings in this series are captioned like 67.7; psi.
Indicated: 550; psi
